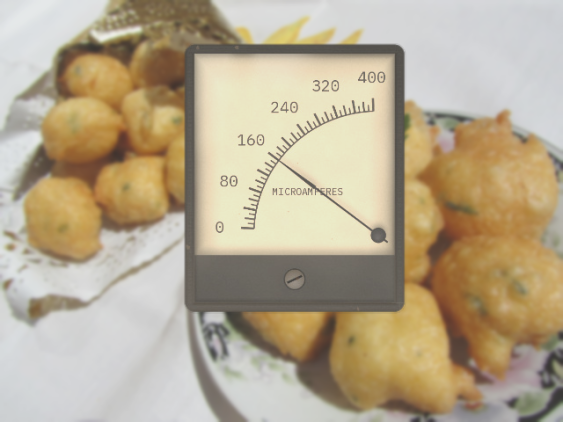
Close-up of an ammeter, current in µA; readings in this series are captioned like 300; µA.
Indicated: 160; µA
